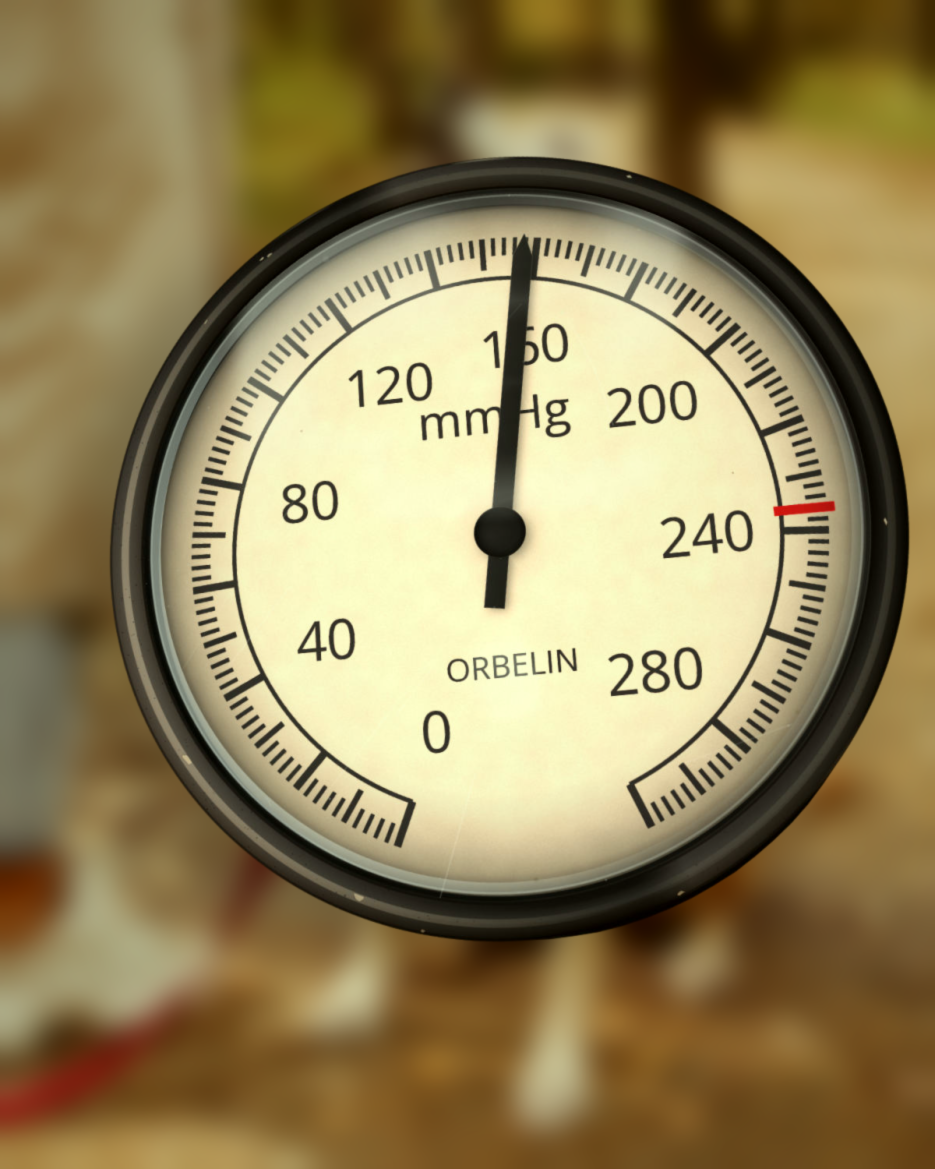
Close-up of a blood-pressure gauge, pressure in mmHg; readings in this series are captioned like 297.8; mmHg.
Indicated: 158; mmHg
